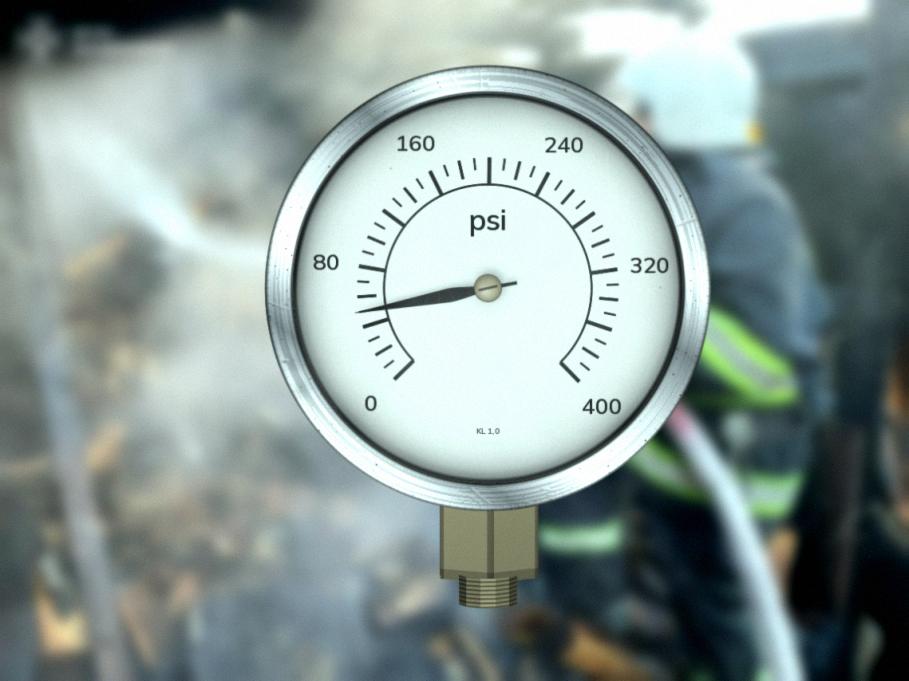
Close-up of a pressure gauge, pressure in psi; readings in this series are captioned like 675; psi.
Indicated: 50; psi
